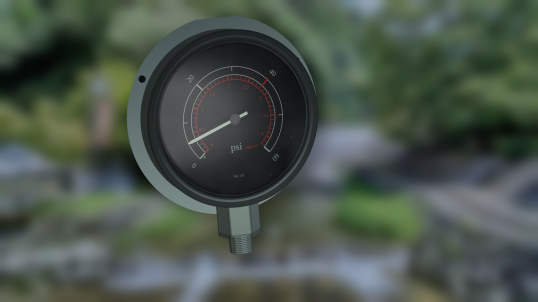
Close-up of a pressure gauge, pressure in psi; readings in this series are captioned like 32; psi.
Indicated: 5; psi
